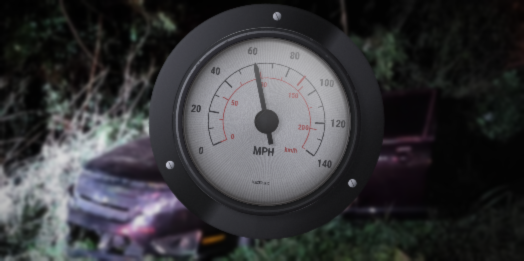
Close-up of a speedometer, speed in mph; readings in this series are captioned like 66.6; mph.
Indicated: 60; mph
